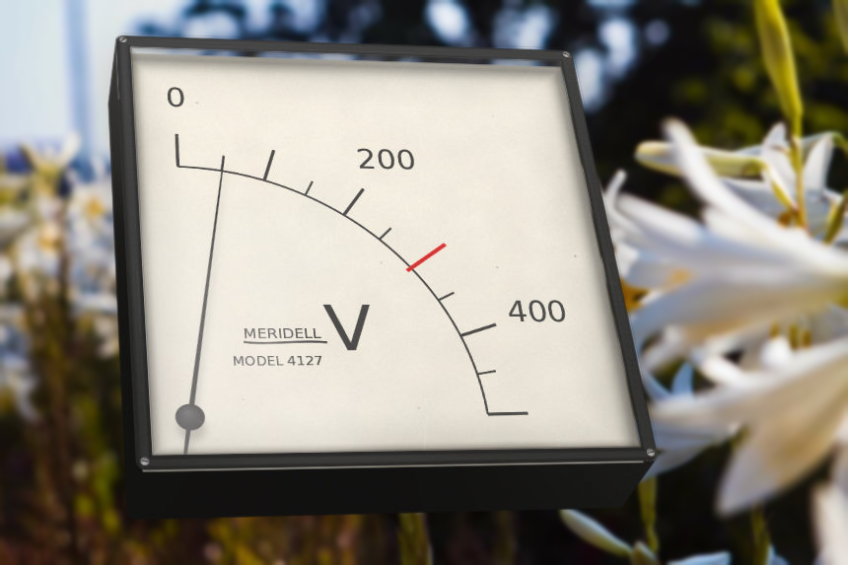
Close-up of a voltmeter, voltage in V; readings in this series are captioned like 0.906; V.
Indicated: 50; V
